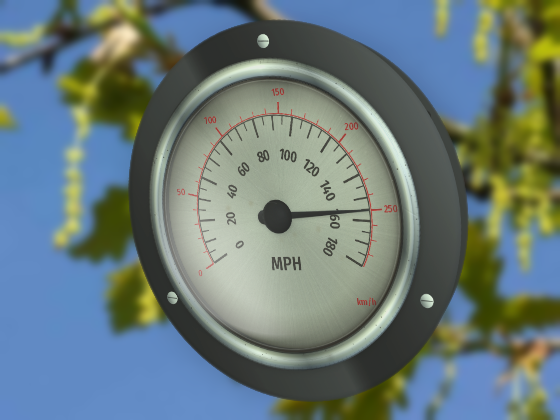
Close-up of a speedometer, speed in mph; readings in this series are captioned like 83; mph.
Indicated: 155; mph
